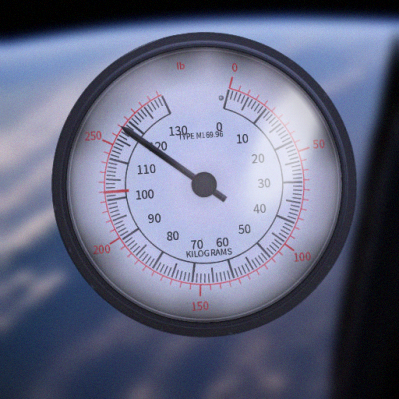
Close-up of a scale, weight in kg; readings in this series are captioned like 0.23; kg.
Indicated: 118; kg
